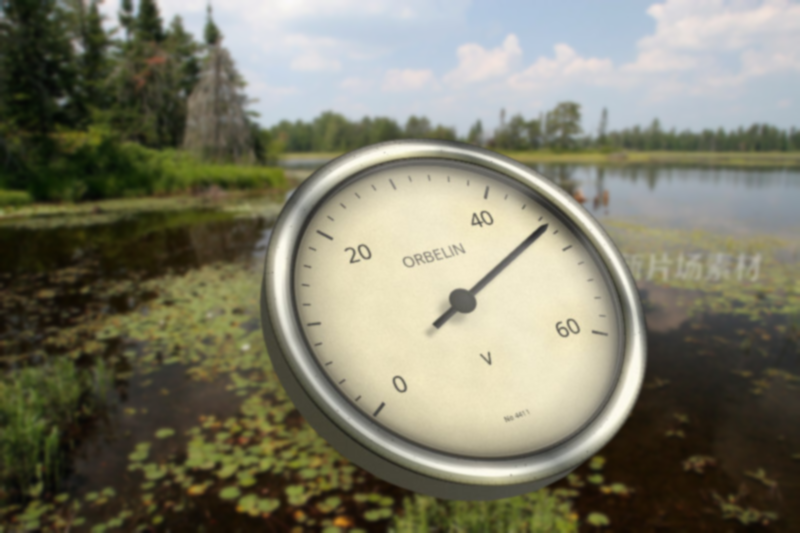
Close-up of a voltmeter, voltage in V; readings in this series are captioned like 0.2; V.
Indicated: 47; V
